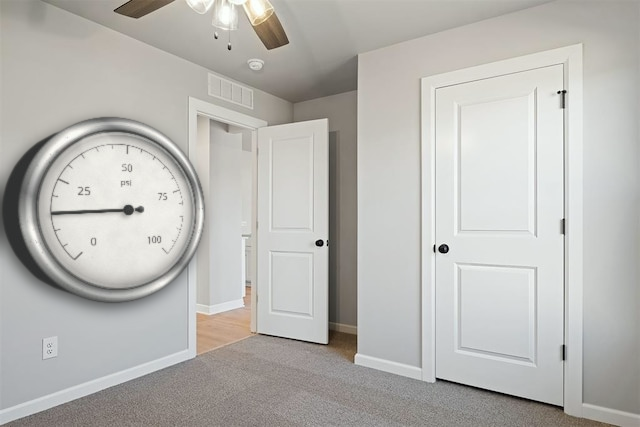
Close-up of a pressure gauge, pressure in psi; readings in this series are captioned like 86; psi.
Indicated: 15; psi
